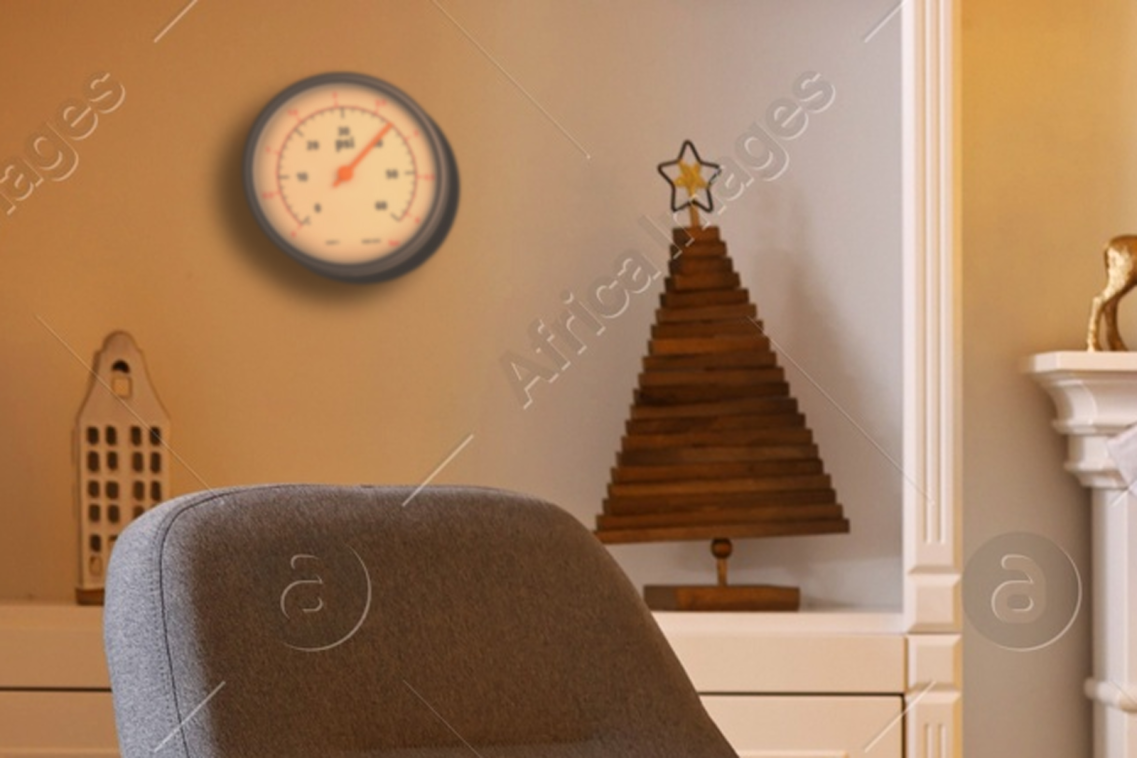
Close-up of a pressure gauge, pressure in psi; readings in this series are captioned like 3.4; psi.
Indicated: 40; psi
